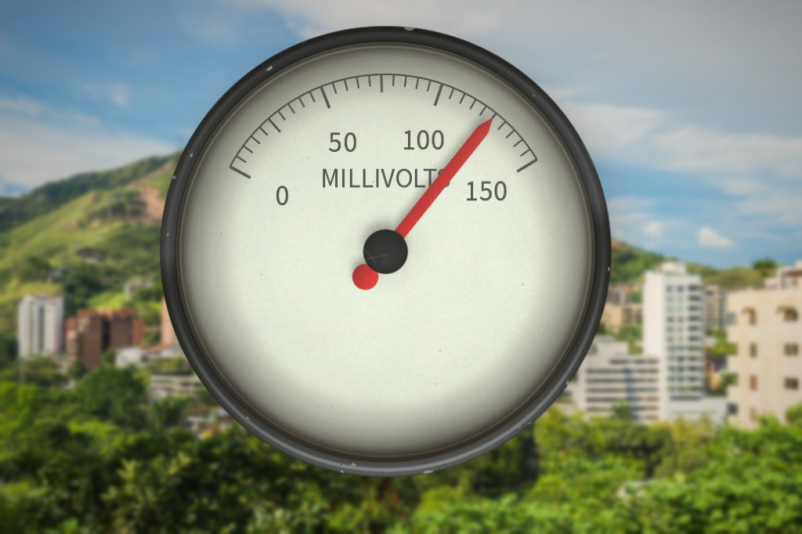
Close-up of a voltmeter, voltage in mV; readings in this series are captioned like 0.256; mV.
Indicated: 125; mV
